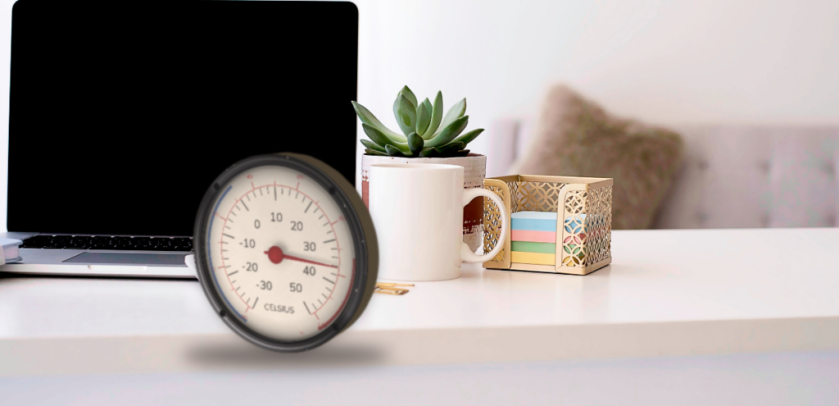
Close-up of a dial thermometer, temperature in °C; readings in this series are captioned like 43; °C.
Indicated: 36; °C
